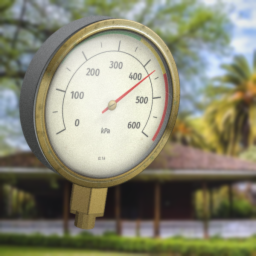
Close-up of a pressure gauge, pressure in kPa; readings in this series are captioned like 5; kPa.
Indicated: 425; kPa
